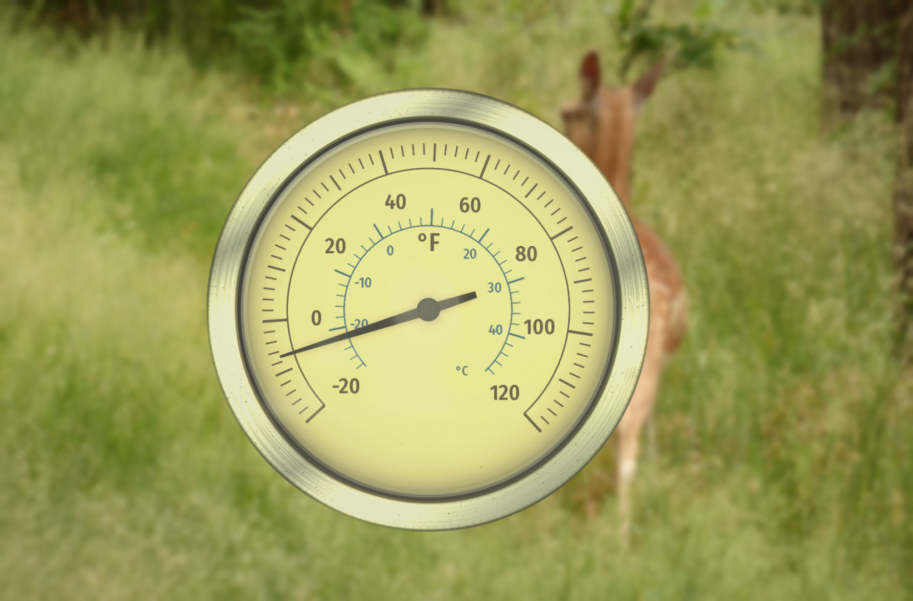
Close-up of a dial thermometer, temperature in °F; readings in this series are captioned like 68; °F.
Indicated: -7; °F
